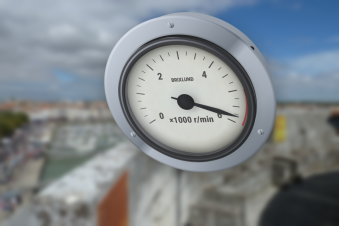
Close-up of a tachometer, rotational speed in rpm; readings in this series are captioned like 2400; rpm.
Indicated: 5750; rpm
